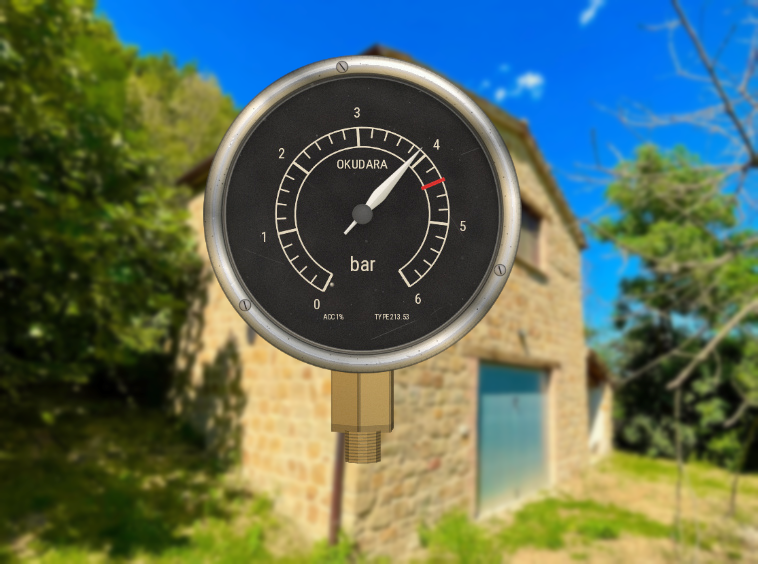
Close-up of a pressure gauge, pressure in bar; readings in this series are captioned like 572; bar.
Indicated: 3.9; bar
